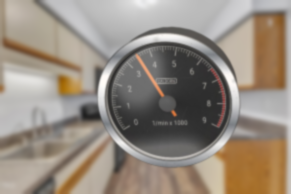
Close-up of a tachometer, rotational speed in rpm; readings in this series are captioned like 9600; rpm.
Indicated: 3500; rpm
